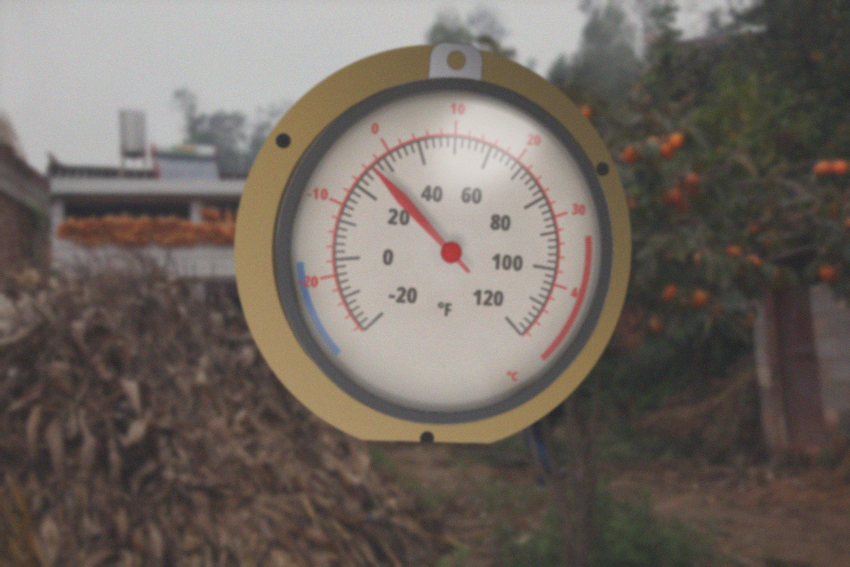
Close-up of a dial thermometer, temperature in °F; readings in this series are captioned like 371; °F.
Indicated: 26; °F
